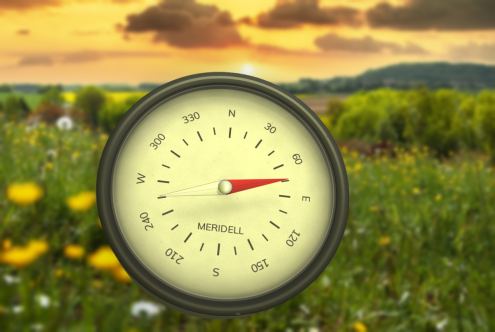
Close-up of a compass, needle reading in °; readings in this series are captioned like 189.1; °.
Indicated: 75; °
